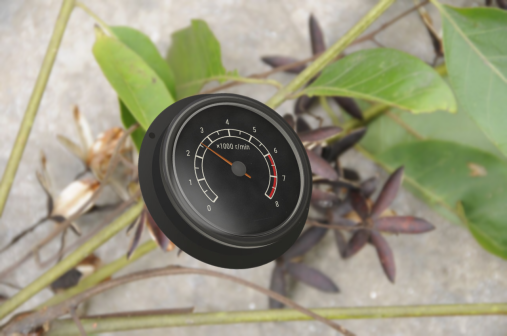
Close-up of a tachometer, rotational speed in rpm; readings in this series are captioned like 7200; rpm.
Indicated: 2500; rpm
